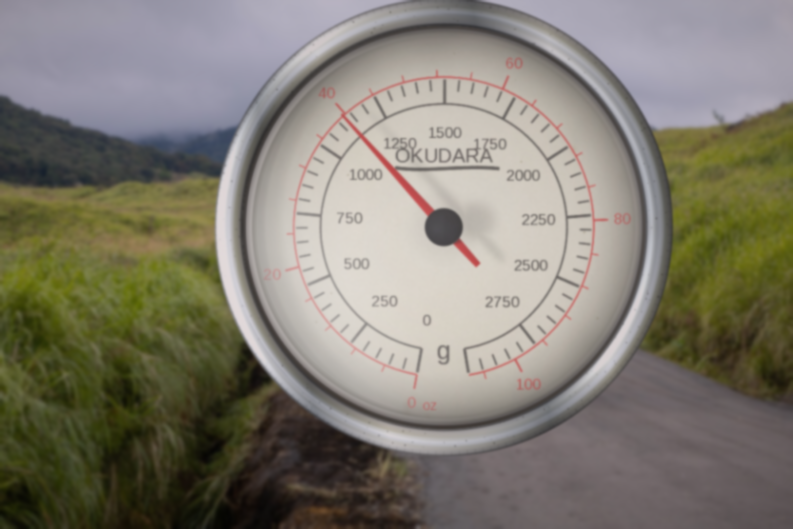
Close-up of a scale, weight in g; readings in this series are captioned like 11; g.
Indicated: 1125; g
